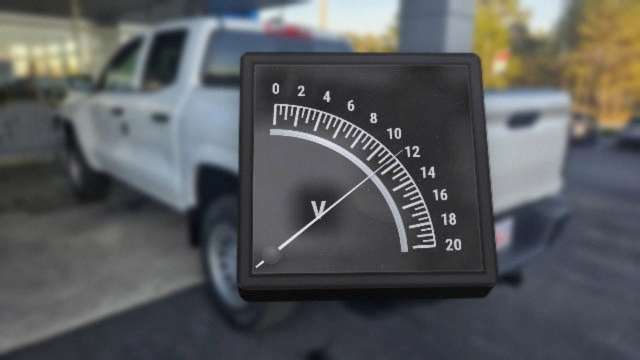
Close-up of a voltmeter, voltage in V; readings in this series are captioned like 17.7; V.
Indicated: 11.5; V
